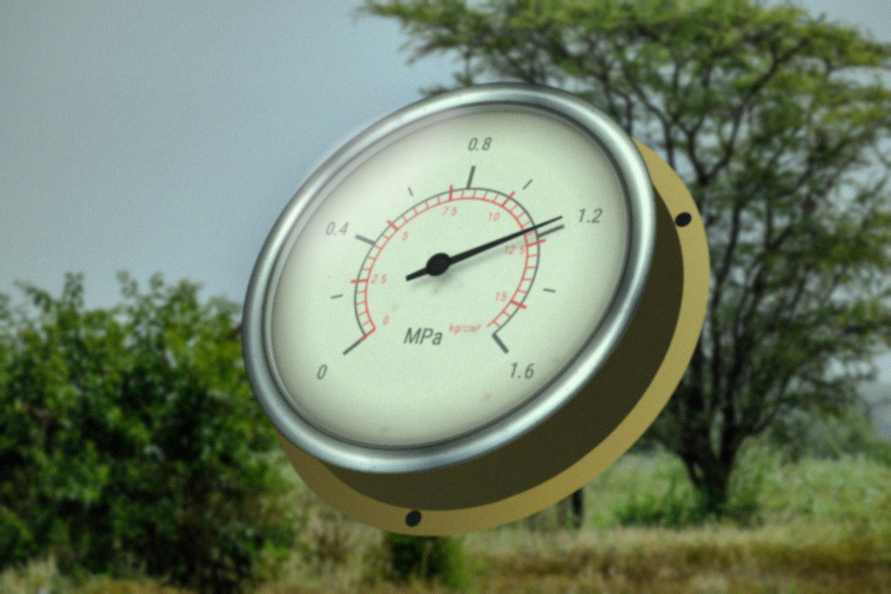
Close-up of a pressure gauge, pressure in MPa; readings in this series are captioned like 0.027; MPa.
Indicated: 1.2; MPa
